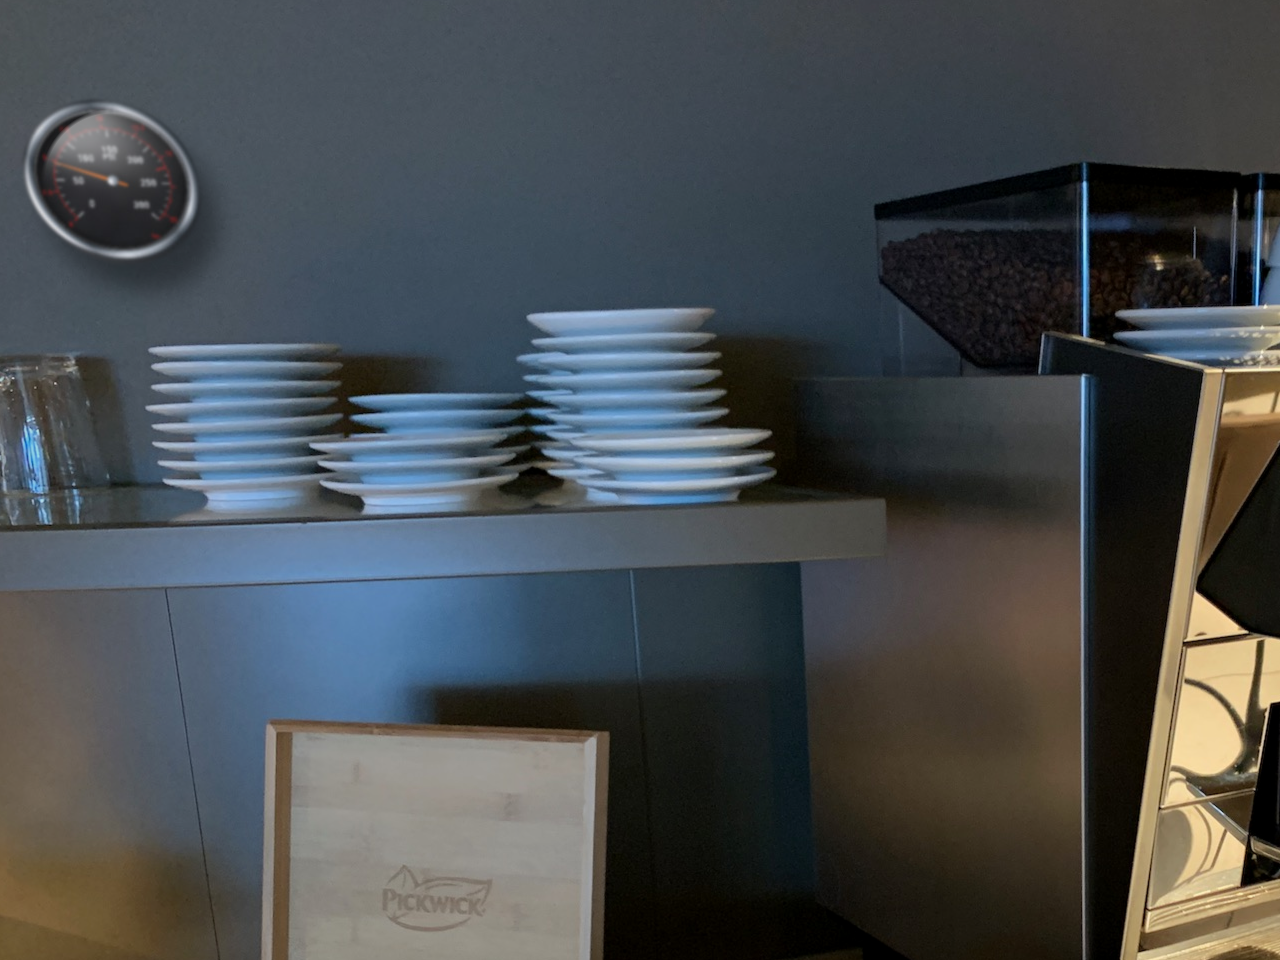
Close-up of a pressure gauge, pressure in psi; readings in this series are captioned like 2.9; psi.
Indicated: 70; psi
